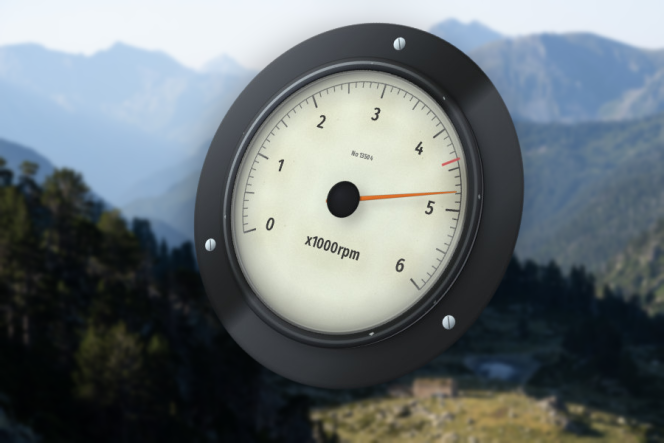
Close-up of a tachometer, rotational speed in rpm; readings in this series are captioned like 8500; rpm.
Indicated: 4800; rpm
